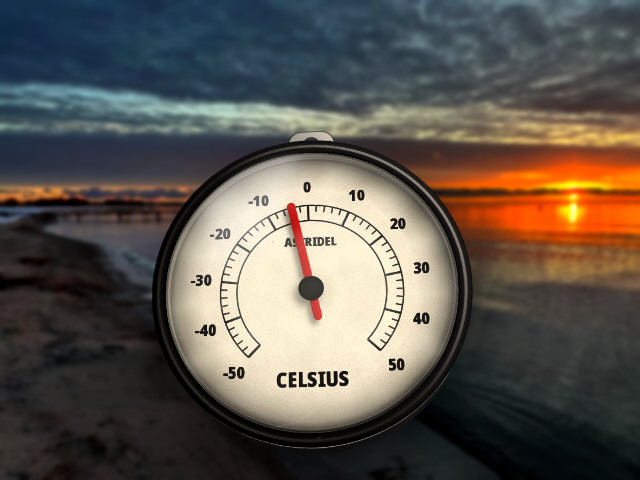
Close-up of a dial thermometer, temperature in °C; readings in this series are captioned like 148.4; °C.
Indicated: -4; °C
